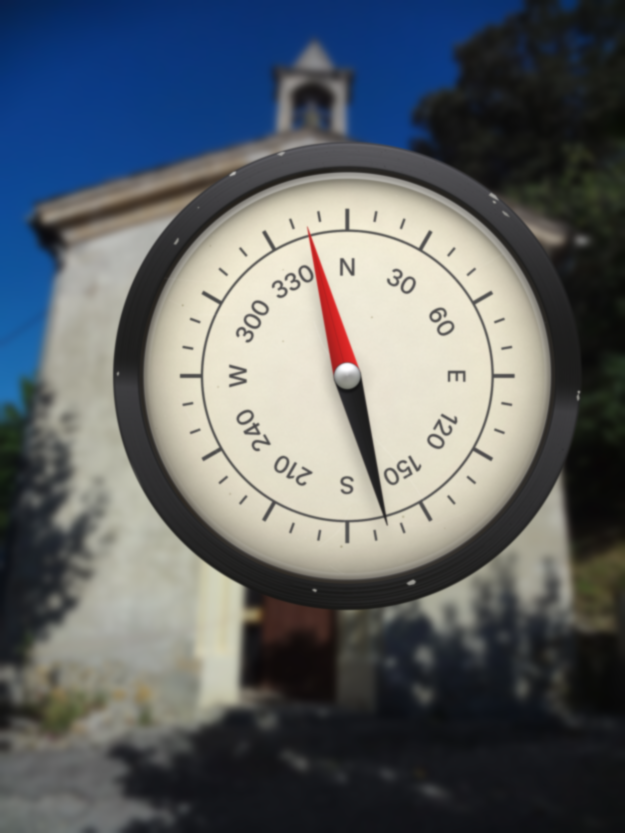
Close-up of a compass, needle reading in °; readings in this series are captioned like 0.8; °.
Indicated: 345; °
